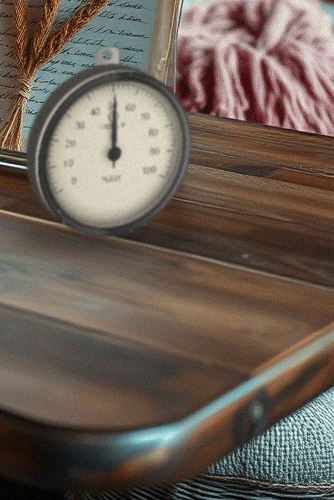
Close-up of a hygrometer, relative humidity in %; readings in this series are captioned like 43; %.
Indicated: 50; %
